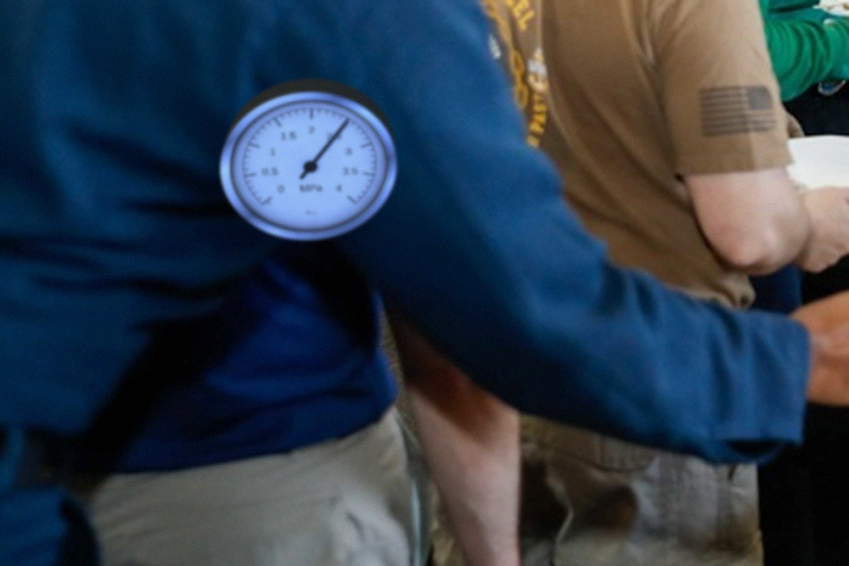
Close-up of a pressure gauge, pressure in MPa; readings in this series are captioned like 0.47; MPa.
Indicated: 2.5; MPa
